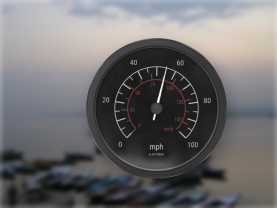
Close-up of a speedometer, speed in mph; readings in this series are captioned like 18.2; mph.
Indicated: 55; mph
